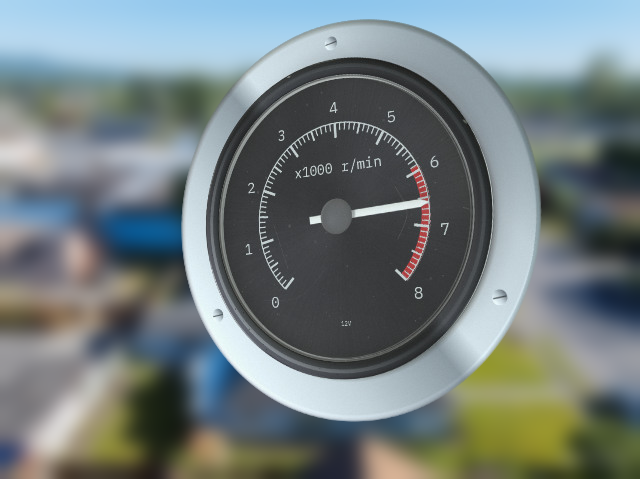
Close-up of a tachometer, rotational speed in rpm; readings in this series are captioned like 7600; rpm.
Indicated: 6600; rpm
